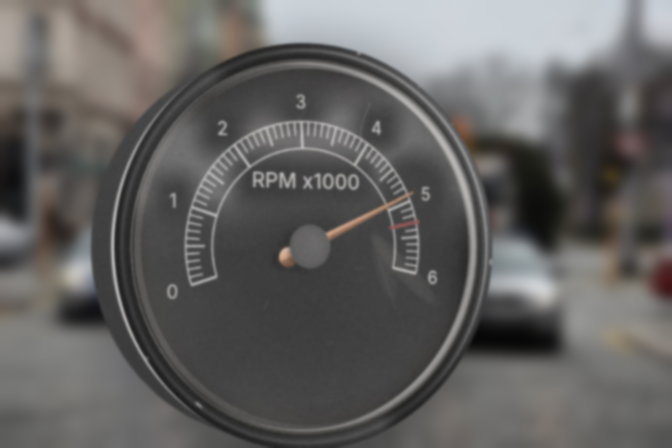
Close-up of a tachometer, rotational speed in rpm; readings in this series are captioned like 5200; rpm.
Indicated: 4900; rpm
